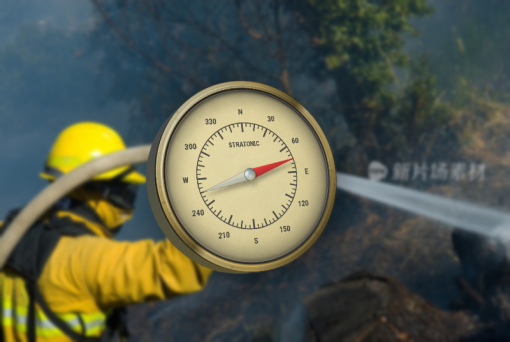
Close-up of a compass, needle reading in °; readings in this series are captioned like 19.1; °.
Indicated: 75; °
